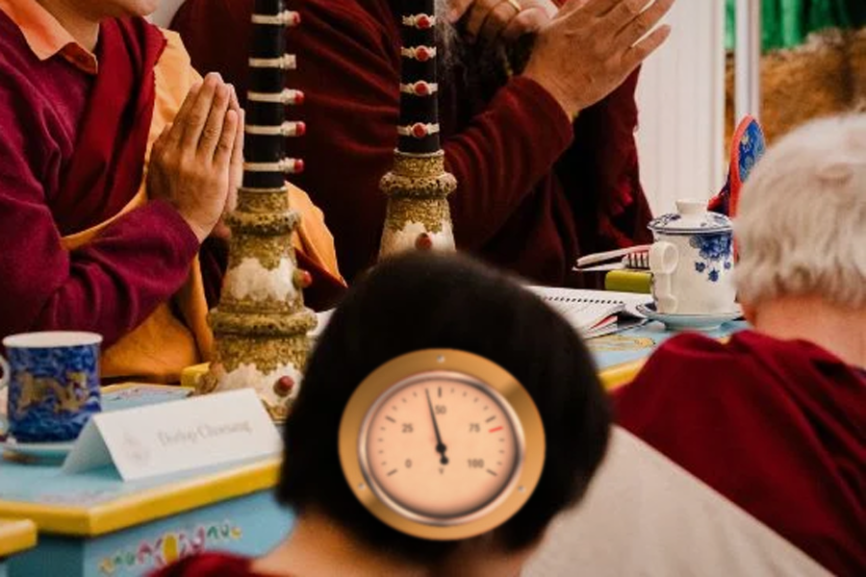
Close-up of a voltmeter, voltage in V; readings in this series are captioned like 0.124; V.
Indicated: 45; V
